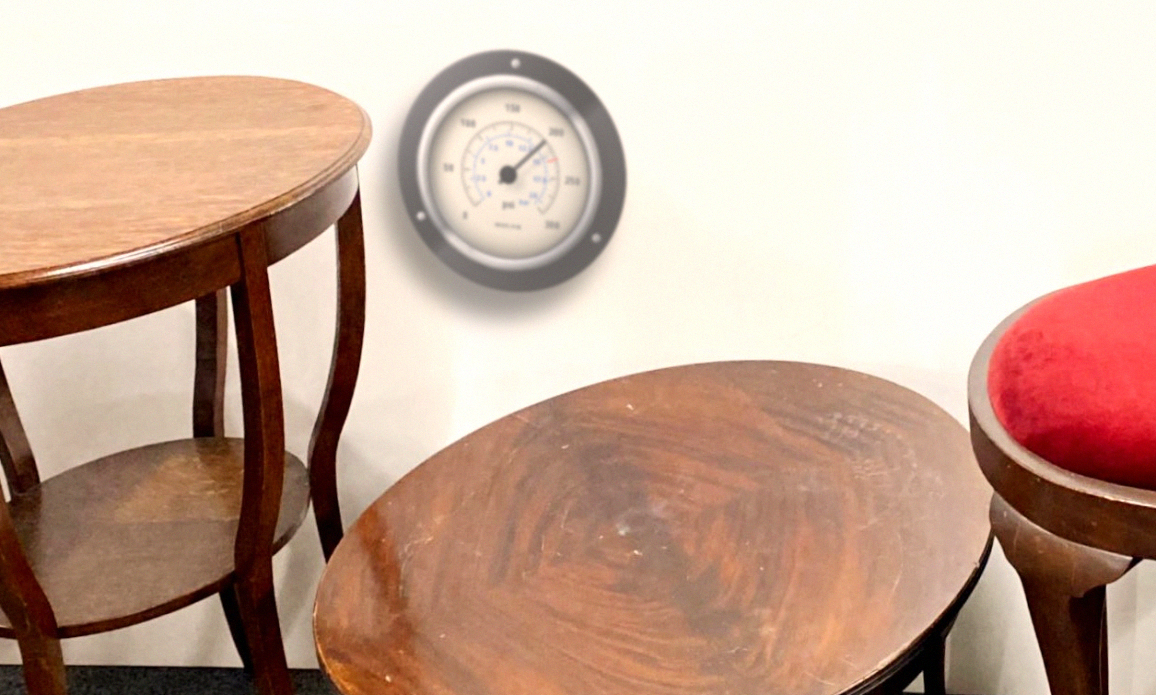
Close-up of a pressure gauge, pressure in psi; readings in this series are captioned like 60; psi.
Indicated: 200; psi
